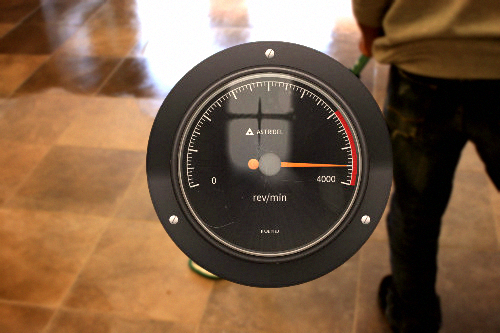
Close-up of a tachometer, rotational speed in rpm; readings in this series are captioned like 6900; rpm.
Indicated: 3750; rpm
